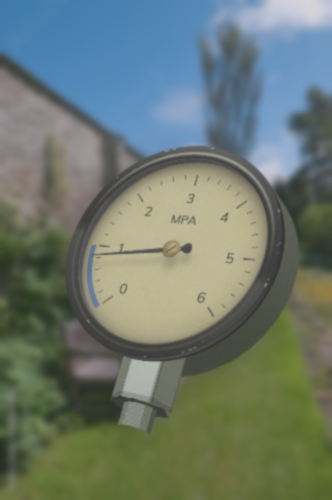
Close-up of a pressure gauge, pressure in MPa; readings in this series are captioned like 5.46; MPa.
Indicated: 0.8; MPa
